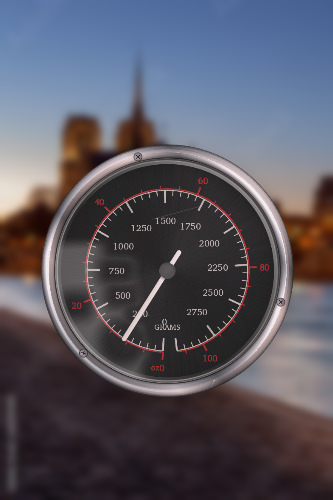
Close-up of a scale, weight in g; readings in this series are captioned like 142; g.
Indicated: 250; g
